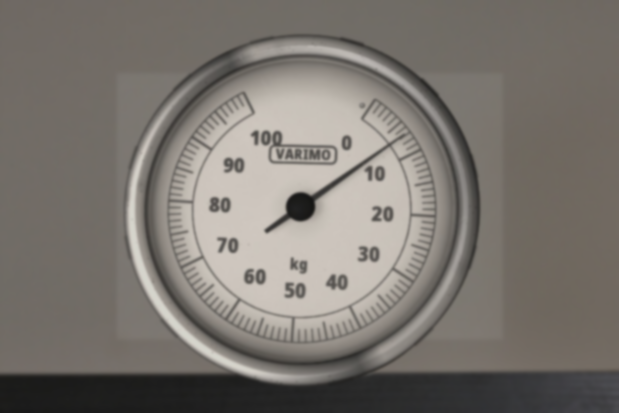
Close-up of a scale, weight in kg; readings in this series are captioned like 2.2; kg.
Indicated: 7; kg
